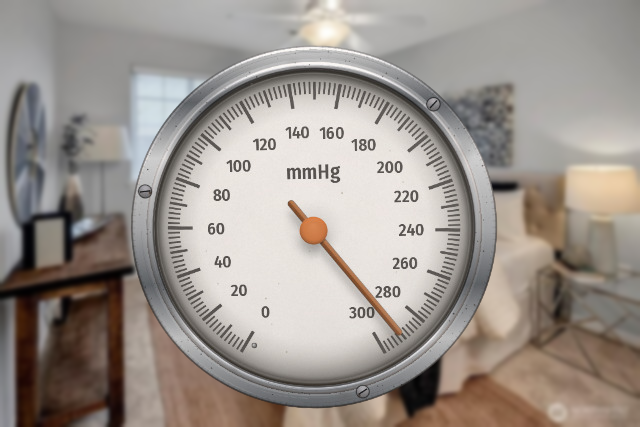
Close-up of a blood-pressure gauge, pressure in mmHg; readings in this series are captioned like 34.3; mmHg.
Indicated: 290; mmHg
